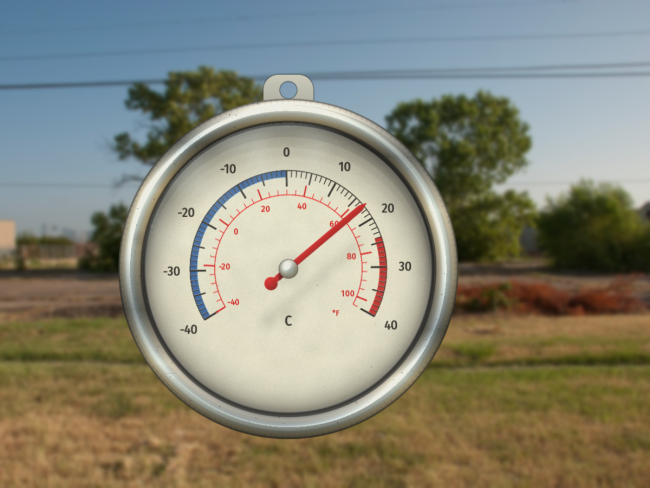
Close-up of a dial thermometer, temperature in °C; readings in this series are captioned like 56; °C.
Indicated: 17; °C
